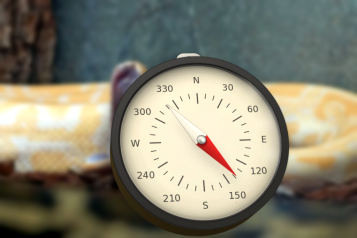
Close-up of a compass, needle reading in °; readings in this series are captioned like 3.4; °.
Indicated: 140; °
